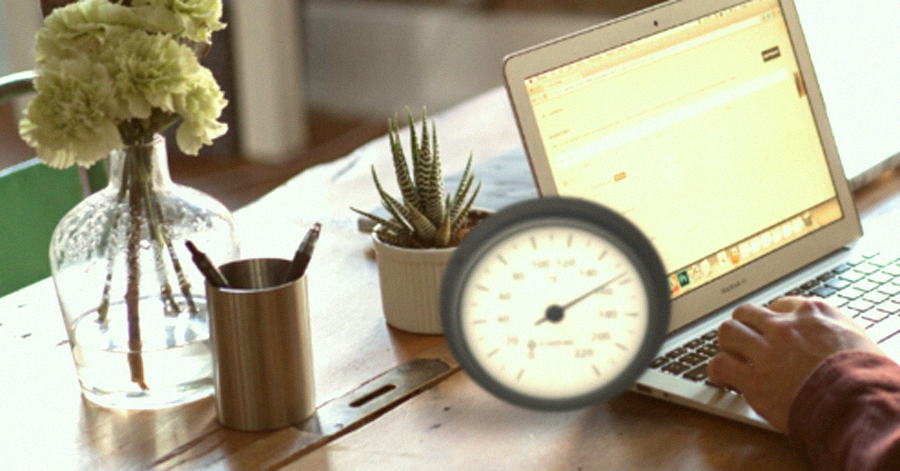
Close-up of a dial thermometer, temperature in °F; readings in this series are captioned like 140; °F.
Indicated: 155; °F
